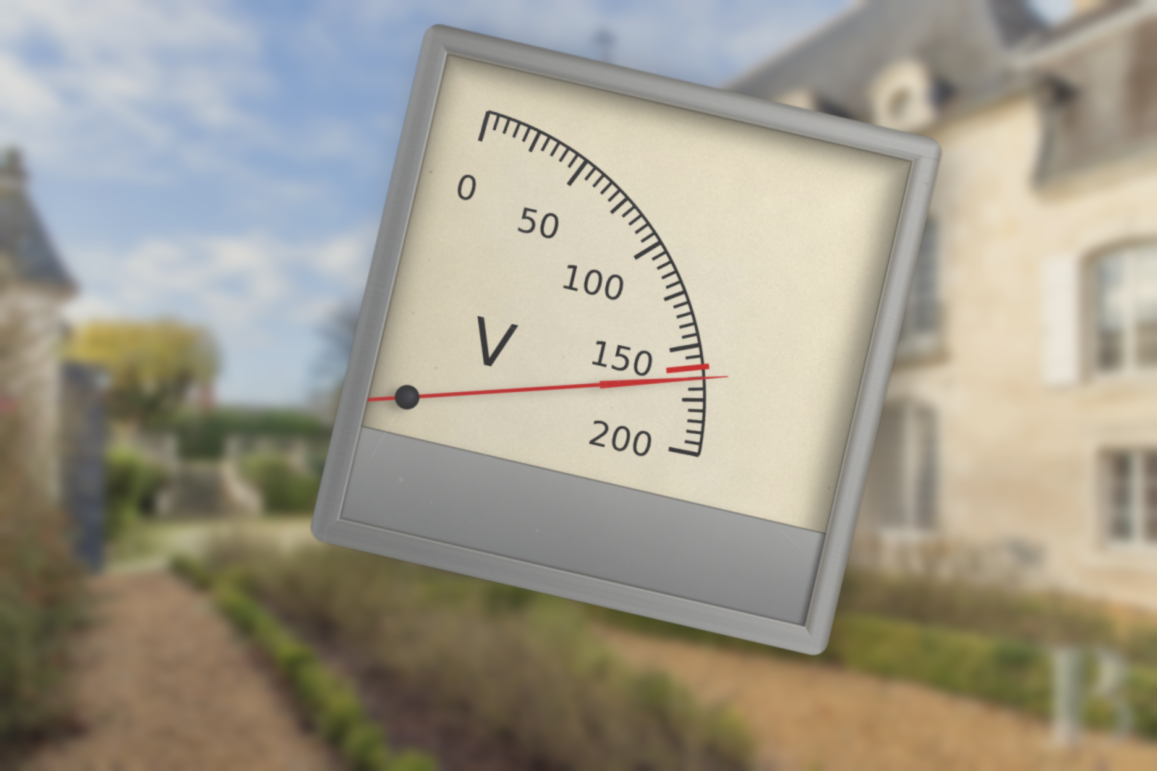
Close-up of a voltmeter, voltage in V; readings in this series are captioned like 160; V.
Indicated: 165; V
